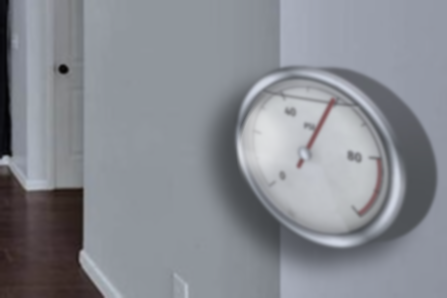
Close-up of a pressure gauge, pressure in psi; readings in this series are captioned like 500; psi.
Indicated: 60; psi
